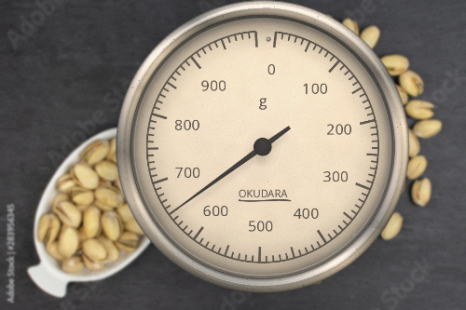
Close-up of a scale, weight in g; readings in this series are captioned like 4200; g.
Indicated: 650; g
